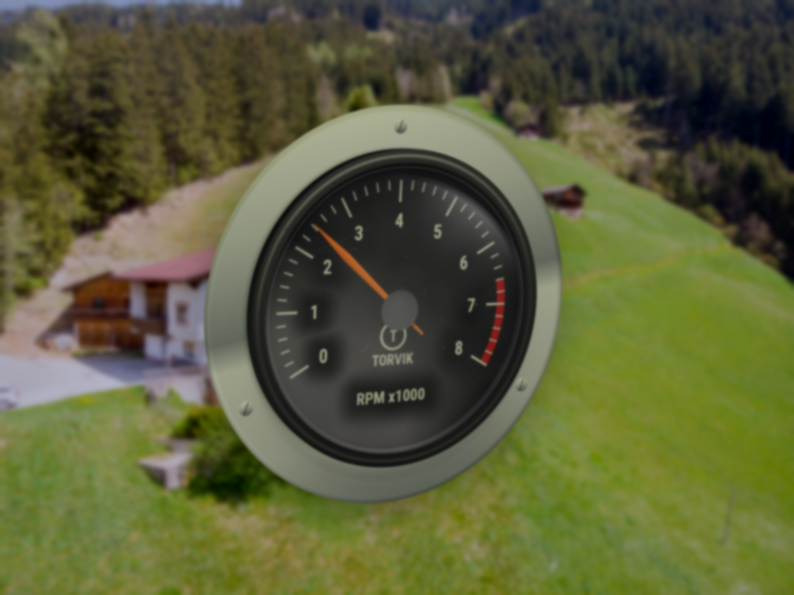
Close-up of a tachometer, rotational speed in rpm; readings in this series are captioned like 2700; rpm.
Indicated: 2400; rpm
